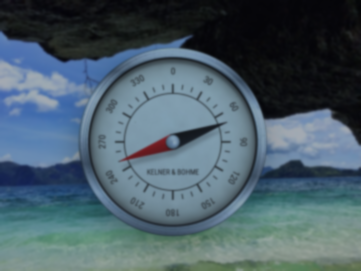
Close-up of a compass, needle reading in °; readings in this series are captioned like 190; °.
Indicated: 250; °
